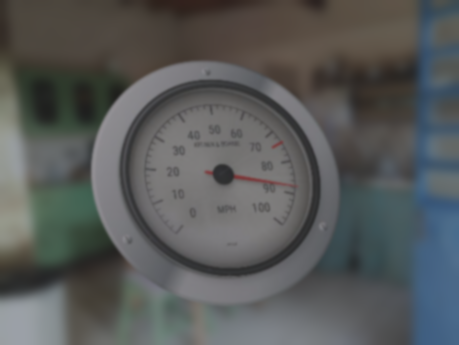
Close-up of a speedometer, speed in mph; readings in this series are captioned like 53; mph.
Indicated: 88; mph
